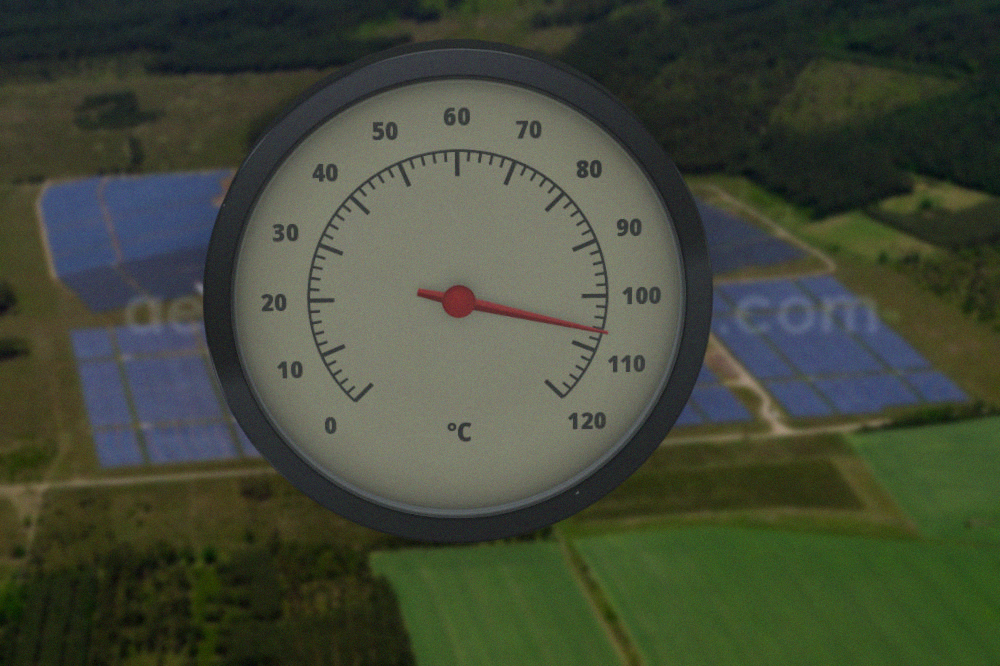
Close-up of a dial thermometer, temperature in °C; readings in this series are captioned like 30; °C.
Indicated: 106; °C
